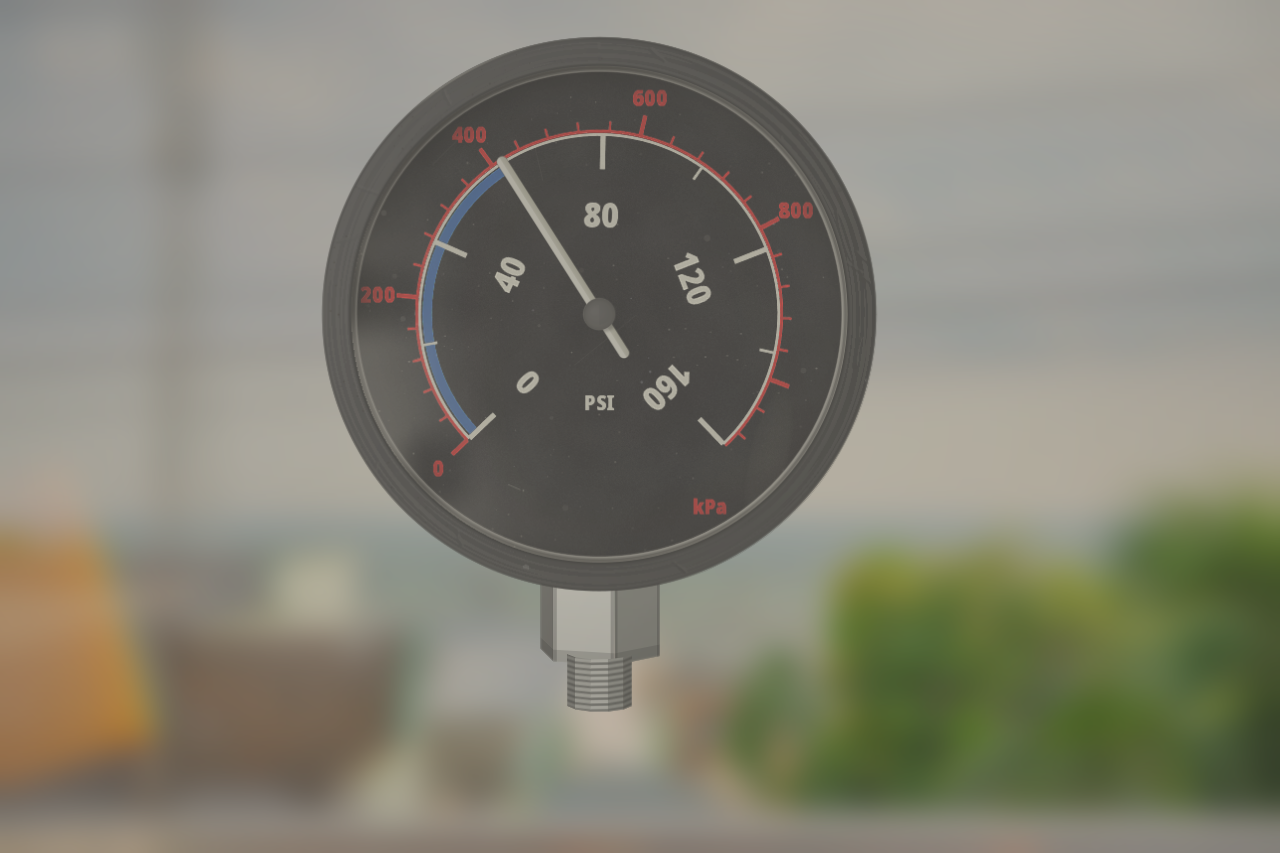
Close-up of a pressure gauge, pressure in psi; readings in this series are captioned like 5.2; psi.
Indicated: 60; psi
